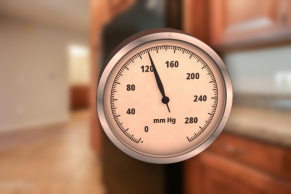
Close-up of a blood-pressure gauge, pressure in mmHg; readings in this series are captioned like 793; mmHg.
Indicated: 130; mmHg
